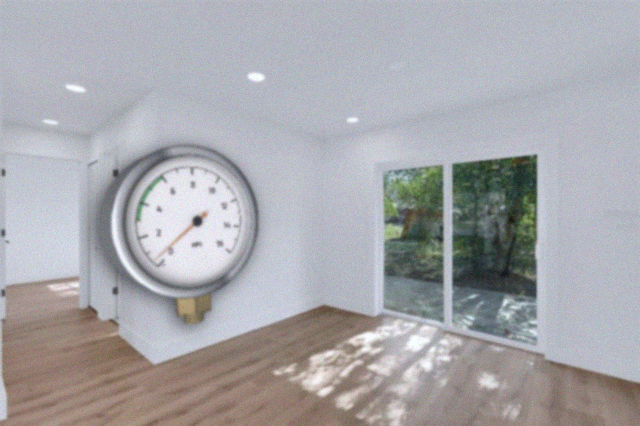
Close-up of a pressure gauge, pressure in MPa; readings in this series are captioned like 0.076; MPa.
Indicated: 0.5; MPa
